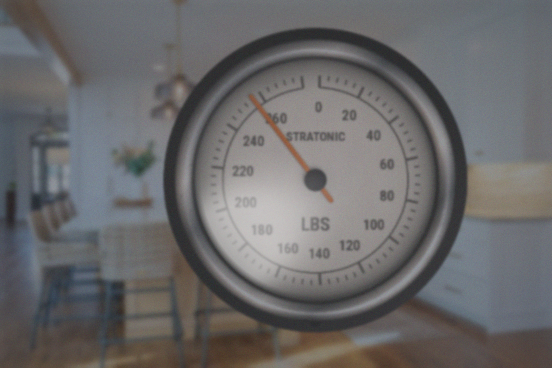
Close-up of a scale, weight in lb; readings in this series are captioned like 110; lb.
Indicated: 256; lb
